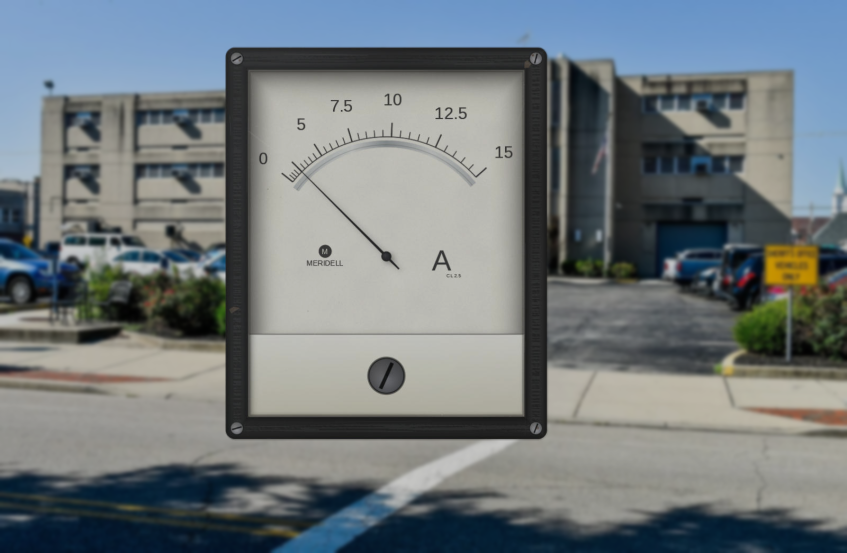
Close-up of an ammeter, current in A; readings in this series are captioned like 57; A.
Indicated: 2.5; A
